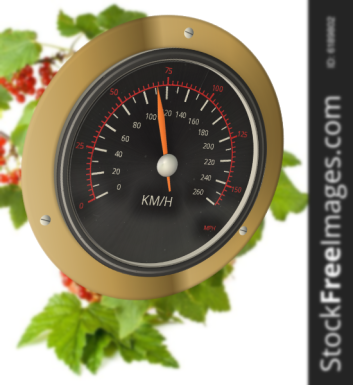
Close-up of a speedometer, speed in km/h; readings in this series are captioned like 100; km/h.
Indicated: 110; km/h
